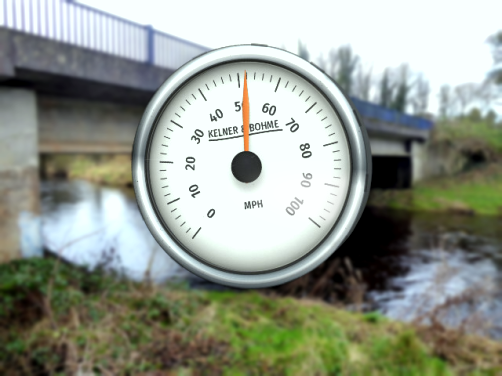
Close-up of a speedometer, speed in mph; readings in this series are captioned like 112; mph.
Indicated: 52; mph
